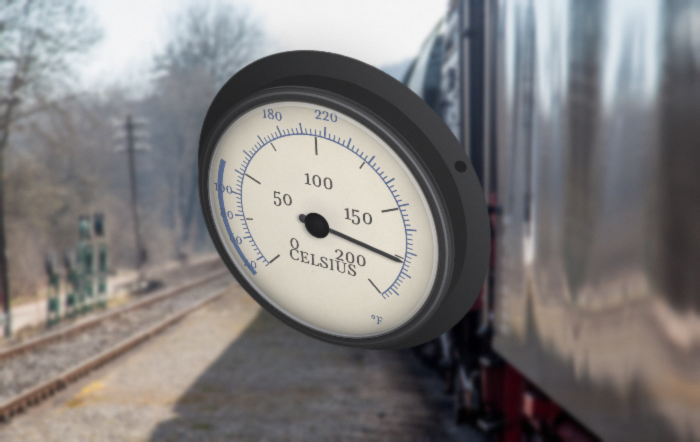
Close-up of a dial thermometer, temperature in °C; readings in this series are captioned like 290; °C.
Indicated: 175; °C
